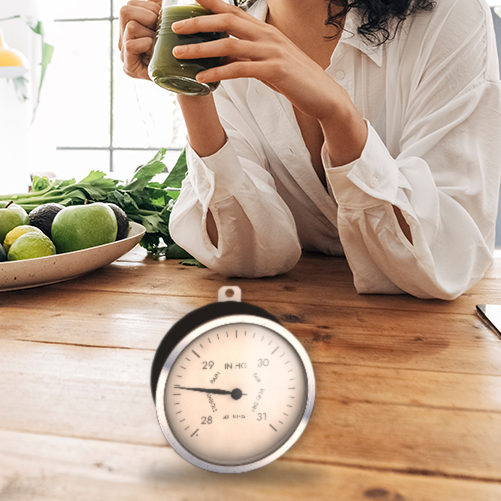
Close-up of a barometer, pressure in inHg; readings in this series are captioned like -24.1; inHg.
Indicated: 28.6; inHg
